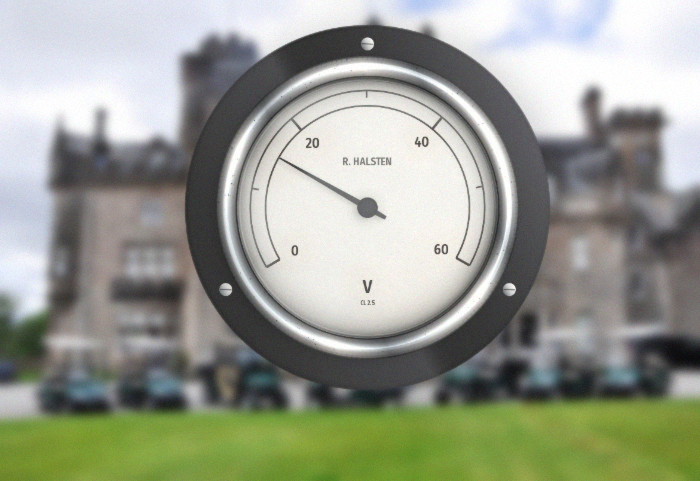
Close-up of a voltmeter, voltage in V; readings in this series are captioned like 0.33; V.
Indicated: 15; V
